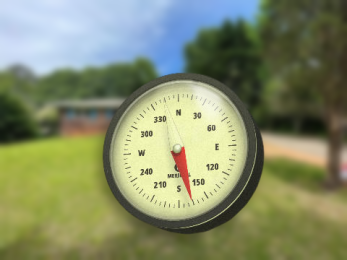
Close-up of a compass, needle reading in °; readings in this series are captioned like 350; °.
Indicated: 165; °
